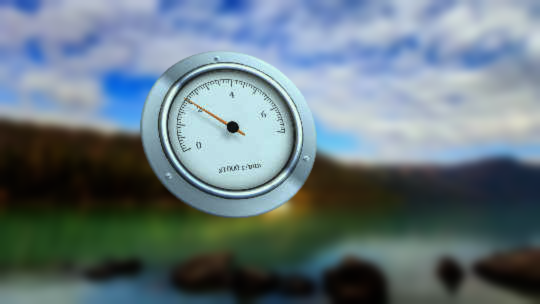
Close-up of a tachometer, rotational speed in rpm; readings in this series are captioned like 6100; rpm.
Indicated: 2000; rpm
